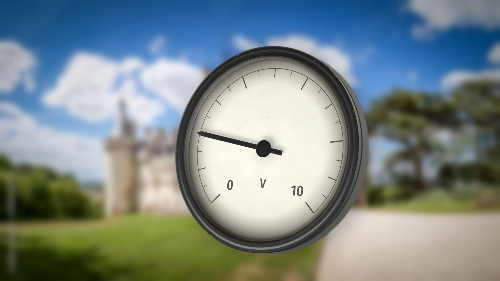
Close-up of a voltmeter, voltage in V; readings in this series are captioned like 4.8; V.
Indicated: 2; V
